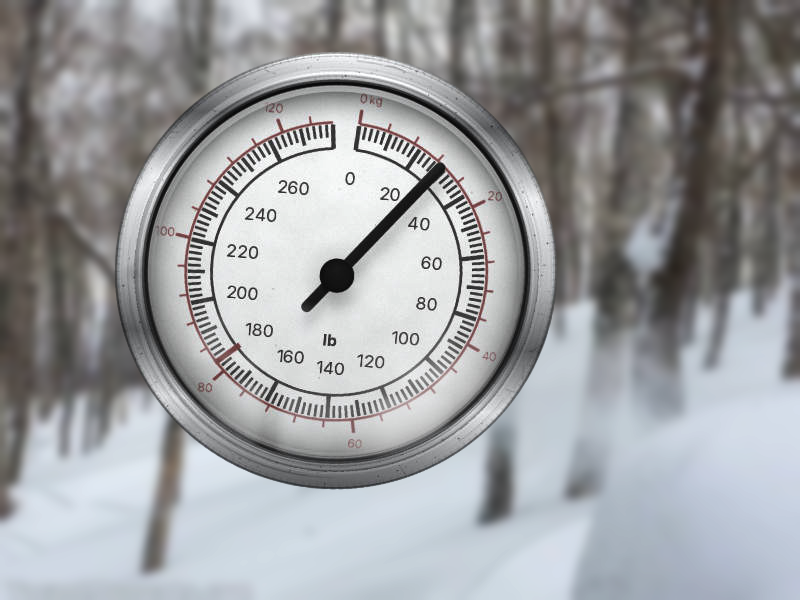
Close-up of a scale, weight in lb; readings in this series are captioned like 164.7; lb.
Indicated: 28; lb
